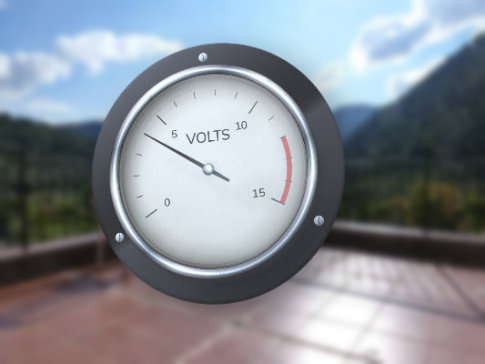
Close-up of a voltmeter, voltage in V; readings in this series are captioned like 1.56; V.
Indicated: 4; V
